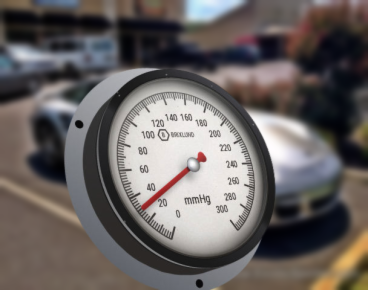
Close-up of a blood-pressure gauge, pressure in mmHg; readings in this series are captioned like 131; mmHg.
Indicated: 30; mmHg
